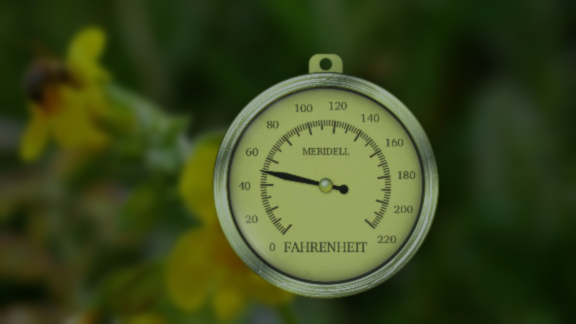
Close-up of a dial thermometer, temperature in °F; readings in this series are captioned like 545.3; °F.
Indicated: 50; °F
